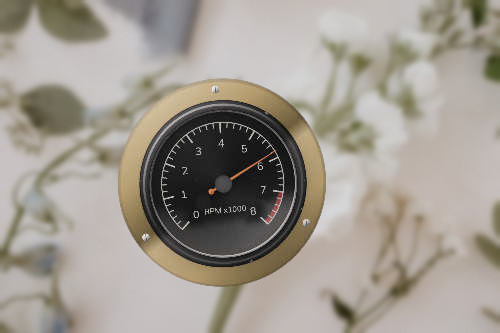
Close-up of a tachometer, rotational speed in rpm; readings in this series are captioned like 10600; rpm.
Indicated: 5800; rpm
